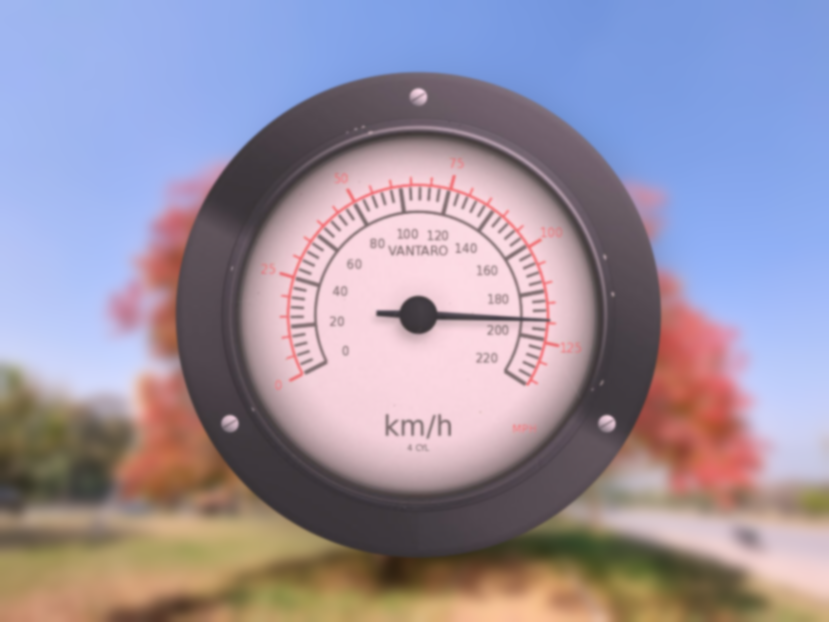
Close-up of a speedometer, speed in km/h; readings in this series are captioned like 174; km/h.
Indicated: 192; km/h
